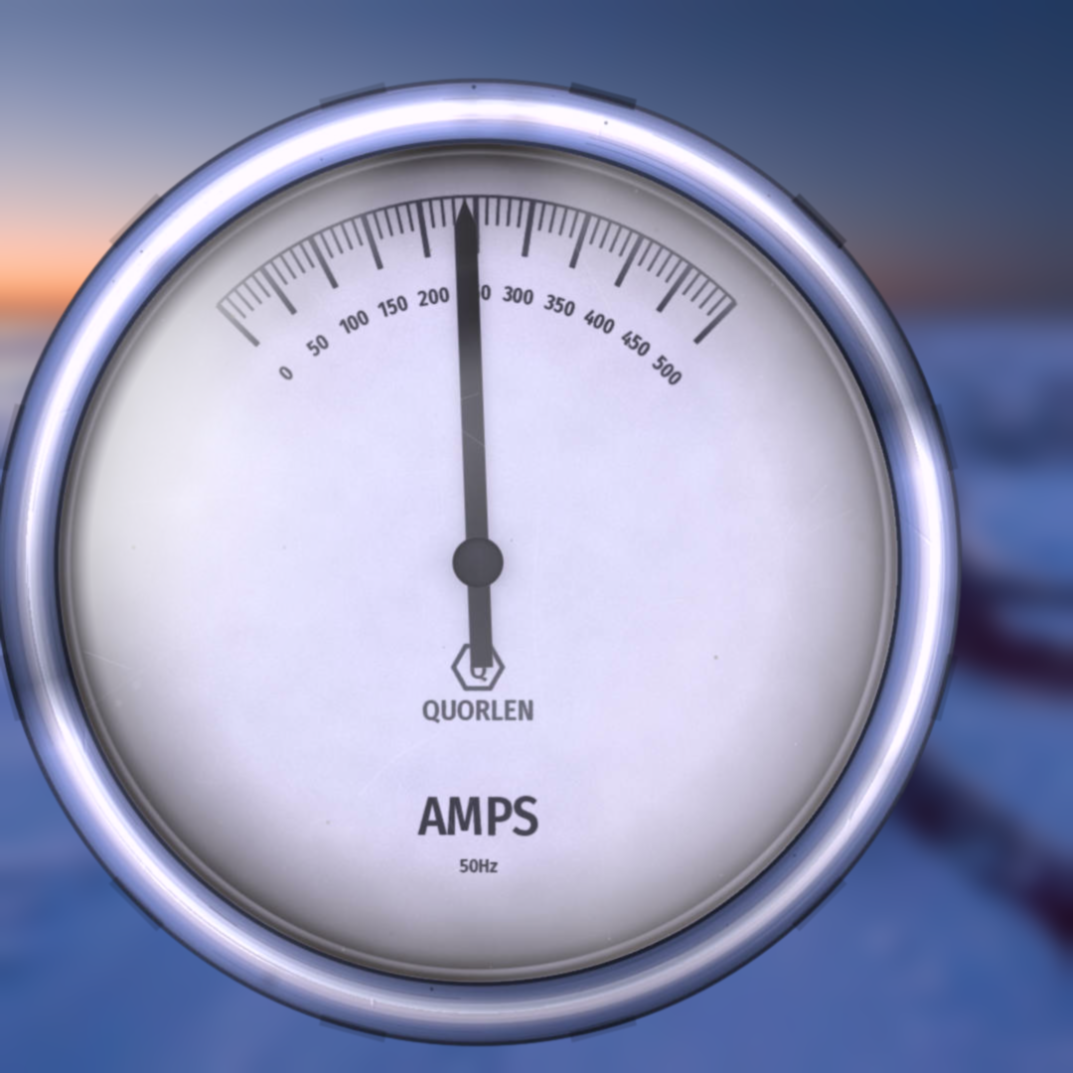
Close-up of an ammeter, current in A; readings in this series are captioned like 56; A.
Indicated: 240; A
